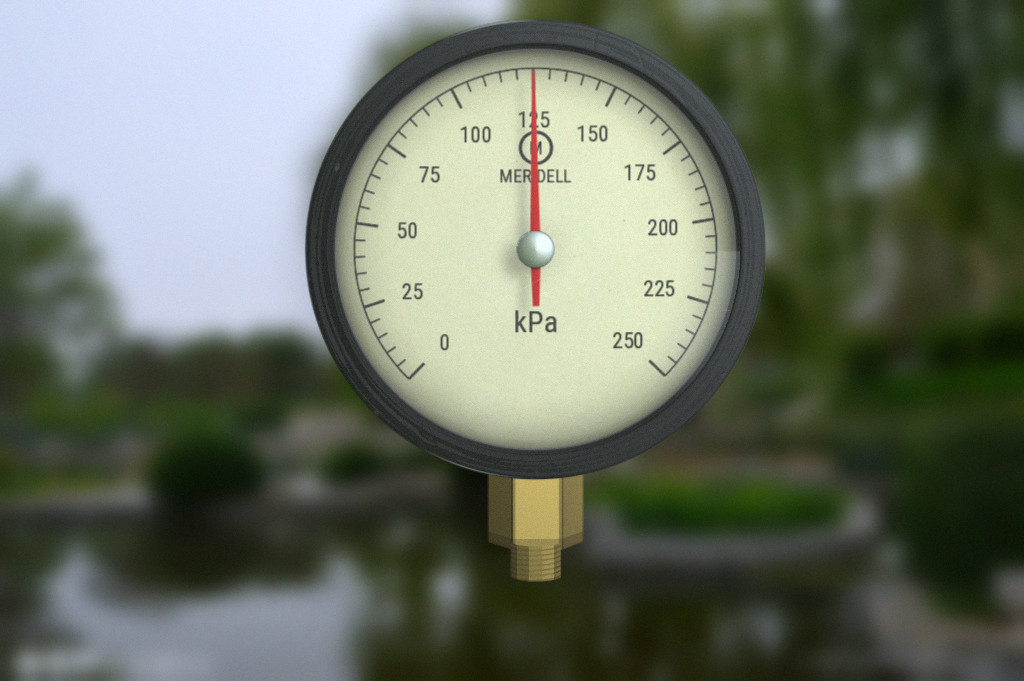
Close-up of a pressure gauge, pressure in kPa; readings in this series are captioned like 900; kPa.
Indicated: 125; kPa
